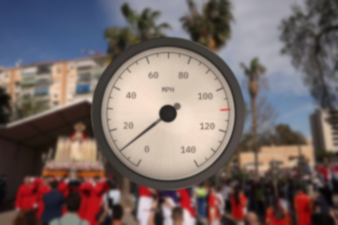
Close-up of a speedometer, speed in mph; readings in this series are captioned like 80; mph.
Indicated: 10; mph
